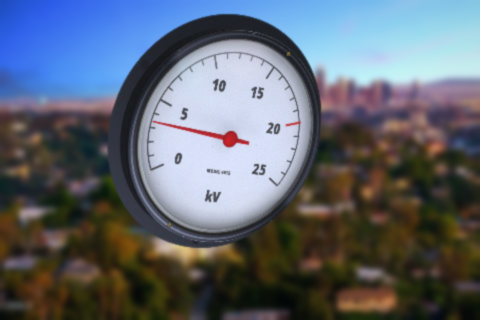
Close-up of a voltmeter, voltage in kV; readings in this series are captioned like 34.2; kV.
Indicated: 3.5; kV
